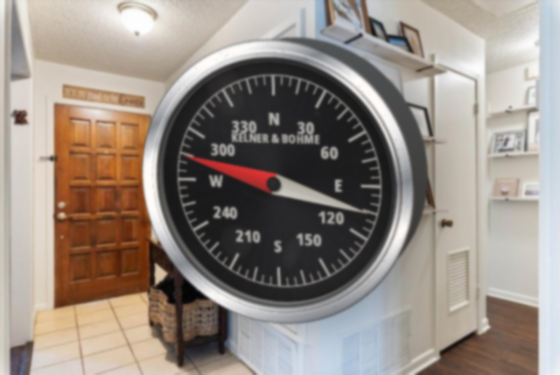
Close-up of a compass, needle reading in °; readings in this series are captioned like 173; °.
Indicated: 285; °
